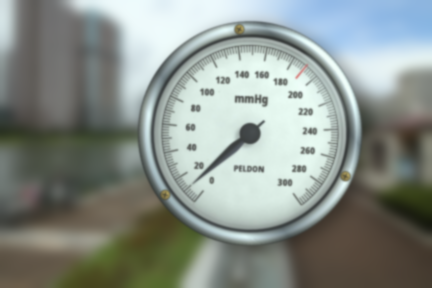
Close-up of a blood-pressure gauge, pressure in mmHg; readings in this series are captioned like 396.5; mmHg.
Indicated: 10; mmHg
